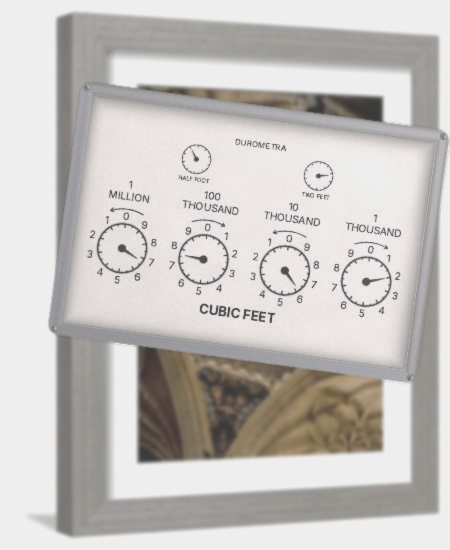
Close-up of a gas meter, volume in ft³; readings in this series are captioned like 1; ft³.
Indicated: 676200; ft³
